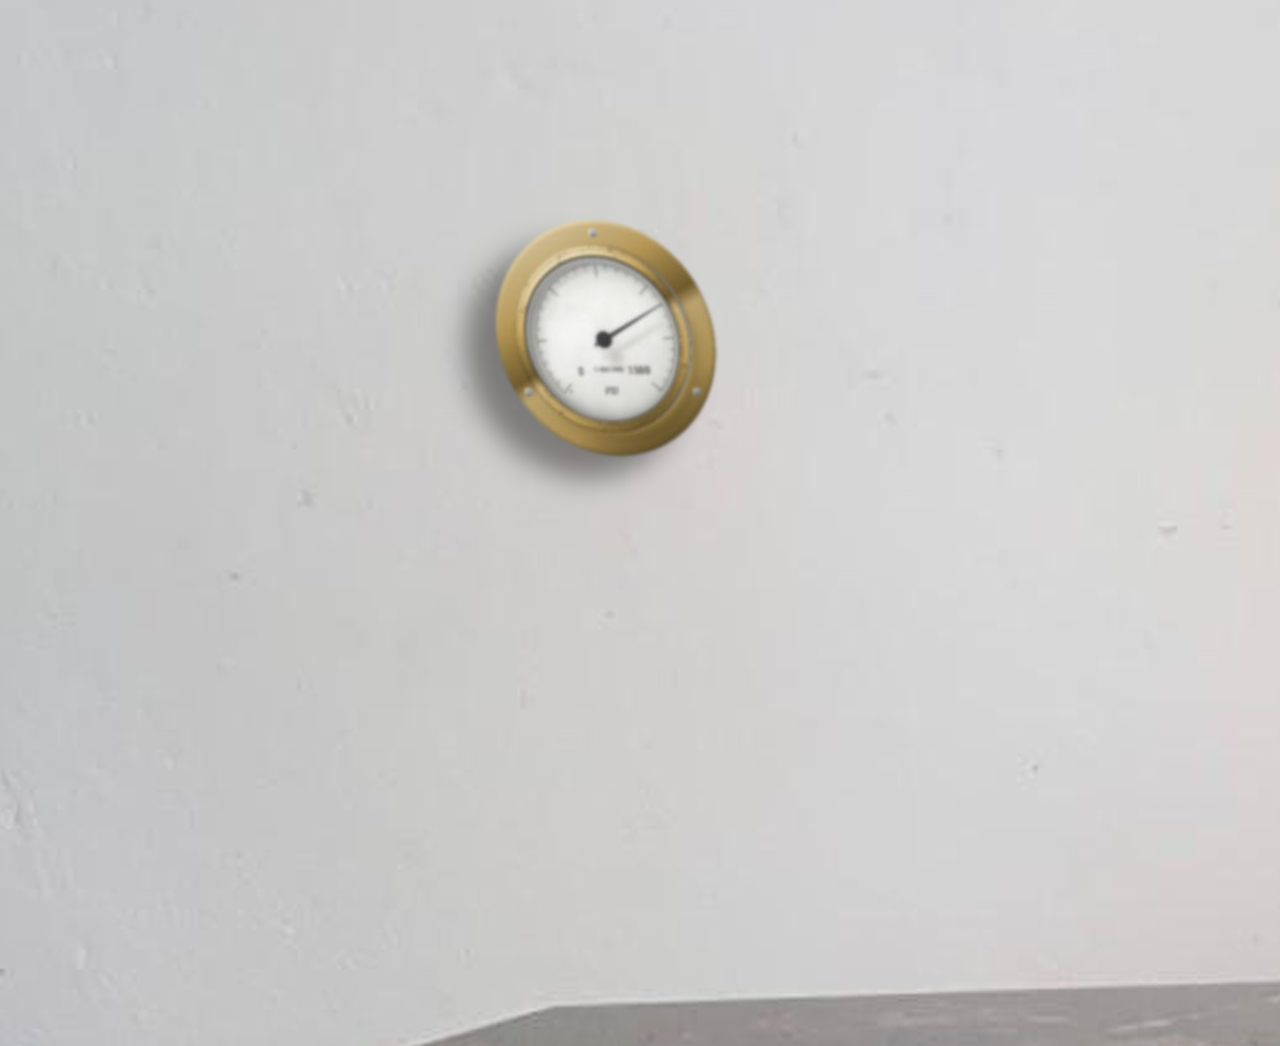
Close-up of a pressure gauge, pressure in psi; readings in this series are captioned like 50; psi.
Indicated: 1100; psi
